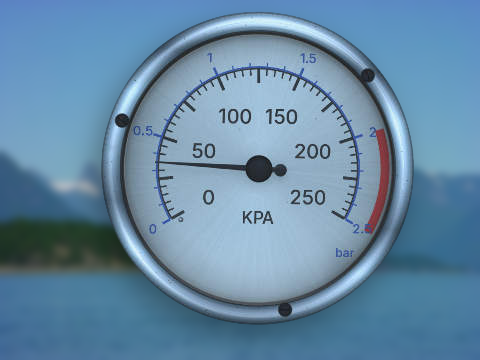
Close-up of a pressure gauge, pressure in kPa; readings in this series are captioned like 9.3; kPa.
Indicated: 35; kPa
